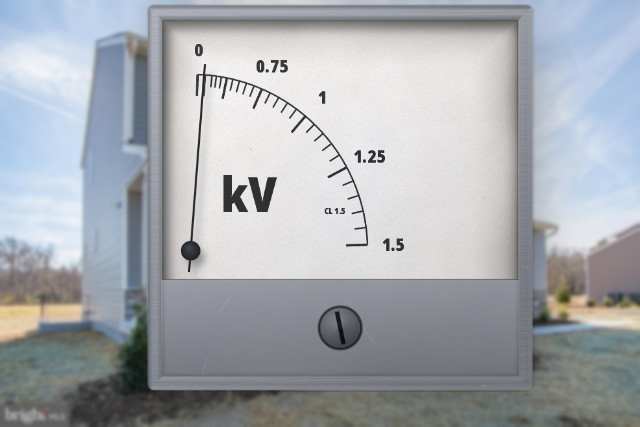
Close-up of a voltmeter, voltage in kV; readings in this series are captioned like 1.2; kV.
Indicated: 0.25; kV
